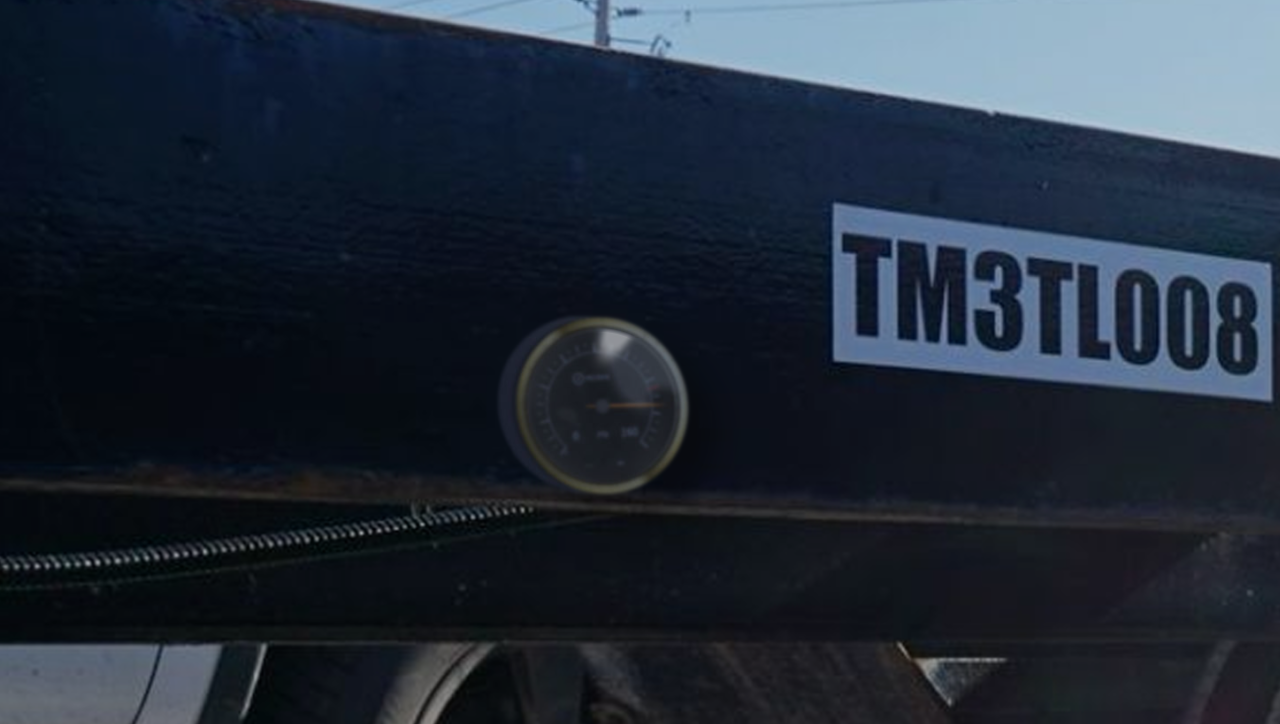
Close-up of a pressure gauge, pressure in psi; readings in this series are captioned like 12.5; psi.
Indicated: 135; psi
